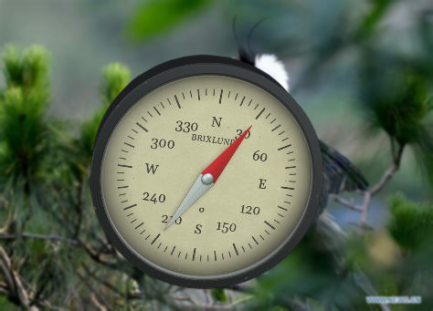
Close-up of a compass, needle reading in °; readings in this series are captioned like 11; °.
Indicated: 30; °
